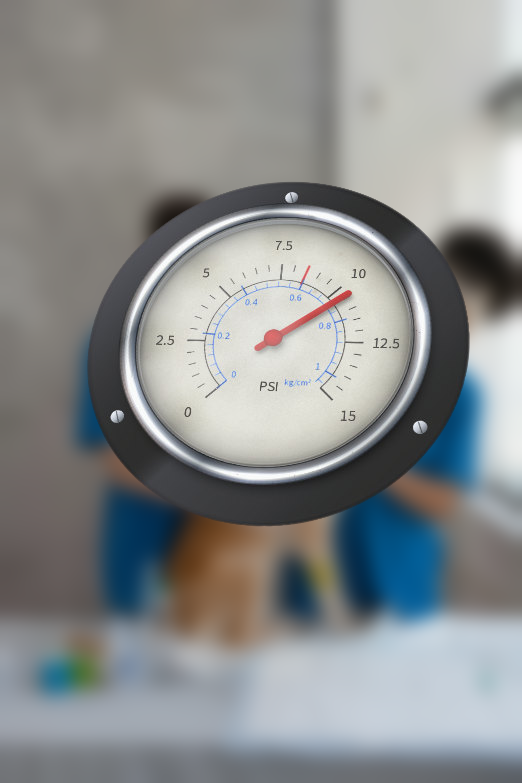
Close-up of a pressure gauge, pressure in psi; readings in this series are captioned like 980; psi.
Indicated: 10.5; psi
